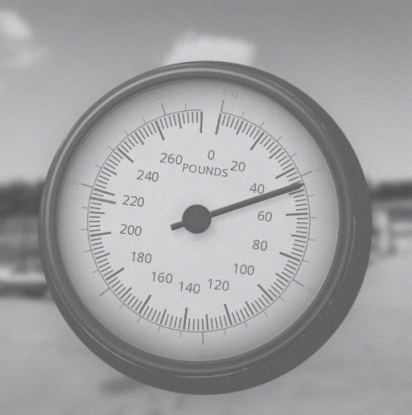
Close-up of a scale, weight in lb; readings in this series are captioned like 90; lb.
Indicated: 48; lb
